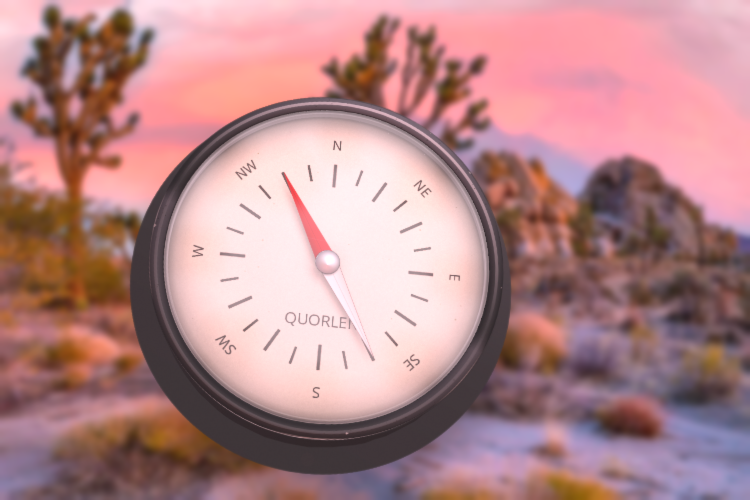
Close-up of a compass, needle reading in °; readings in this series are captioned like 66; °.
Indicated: 330; °
